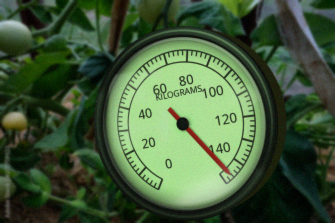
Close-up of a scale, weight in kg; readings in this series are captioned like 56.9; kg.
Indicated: 146; kg
